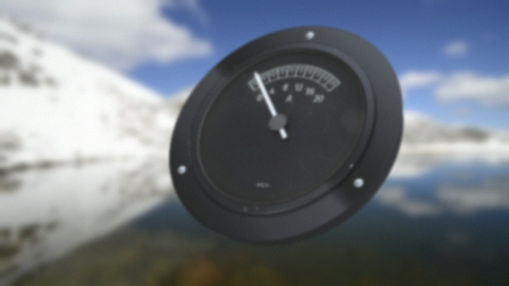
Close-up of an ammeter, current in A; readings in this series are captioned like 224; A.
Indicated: 2; A
